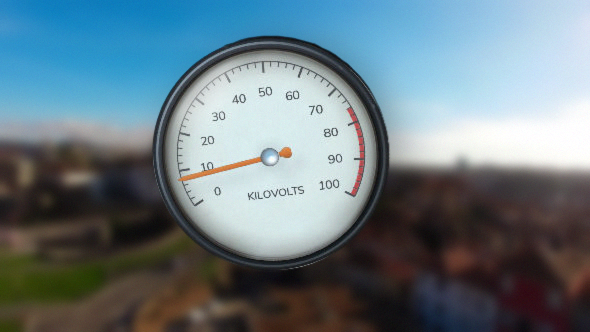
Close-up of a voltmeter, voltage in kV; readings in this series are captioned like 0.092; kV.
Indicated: 8; kV
